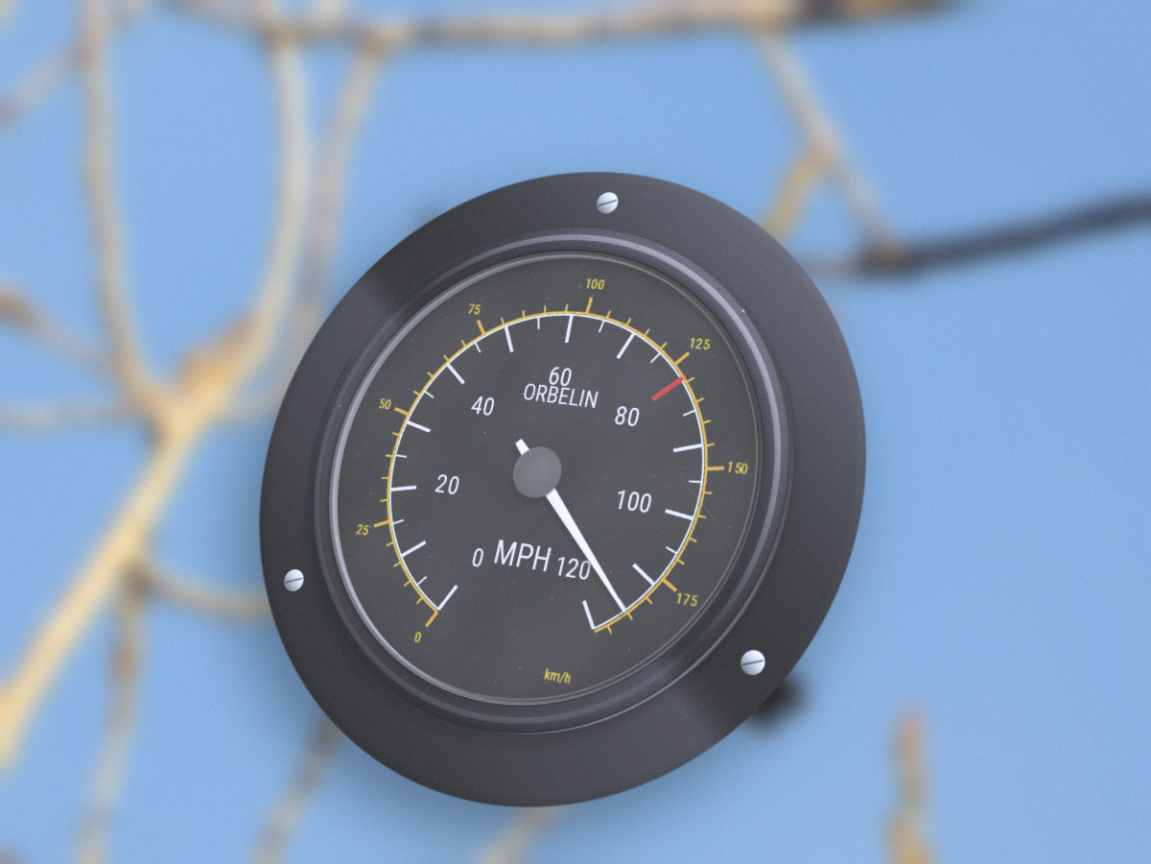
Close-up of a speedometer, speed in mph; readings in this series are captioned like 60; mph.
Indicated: 115; mph
